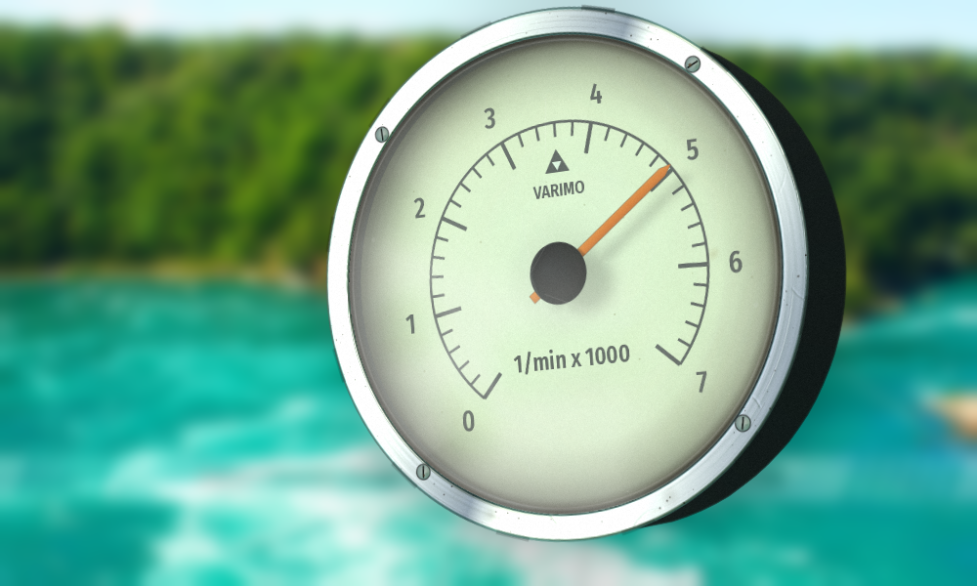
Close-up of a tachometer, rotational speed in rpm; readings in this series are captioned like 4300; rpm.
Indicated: 5000; rpm
